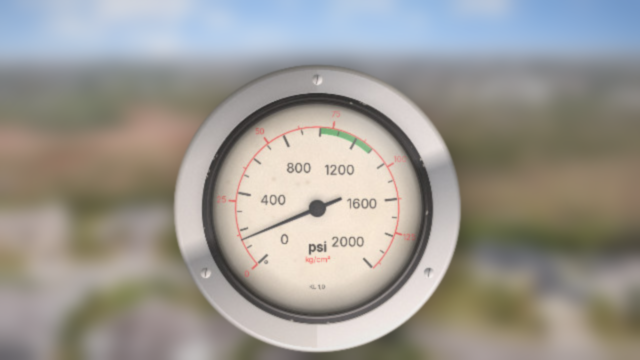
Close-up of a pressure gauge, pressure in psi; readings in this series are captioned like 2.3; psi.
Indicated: 150; psi
